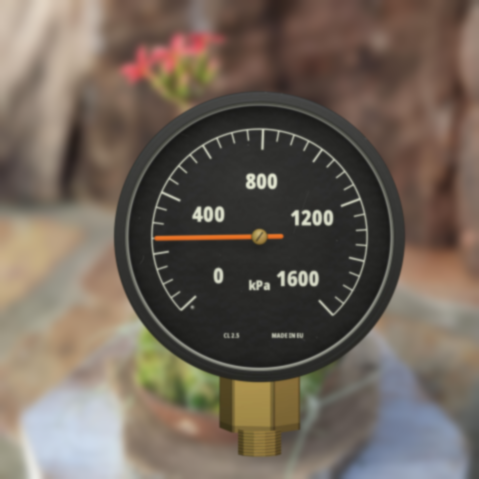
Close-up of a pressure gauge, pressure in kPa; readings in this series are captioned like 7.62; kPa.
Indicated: 250; kPa
